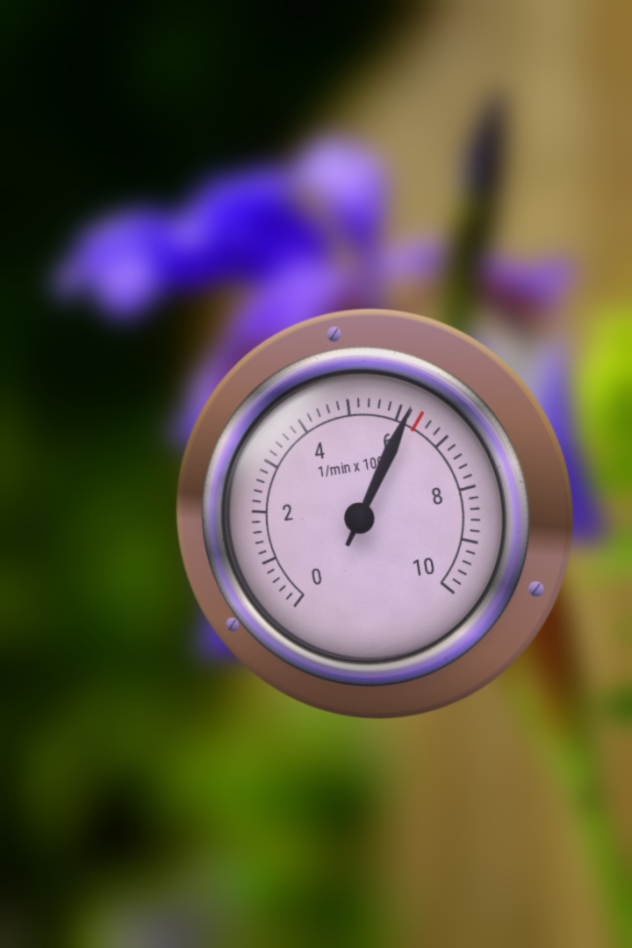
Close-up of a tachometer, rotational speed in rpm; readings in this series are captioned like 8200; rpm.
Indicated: 6200; rpm
